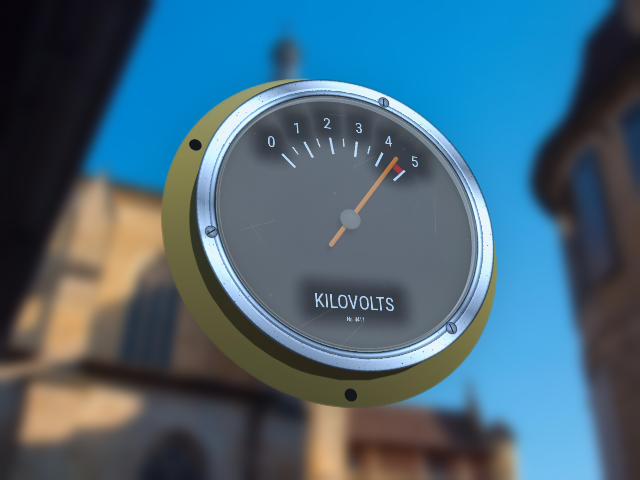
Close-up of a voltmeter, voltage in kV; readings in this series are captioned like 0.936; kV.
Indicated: 4.5; kV
